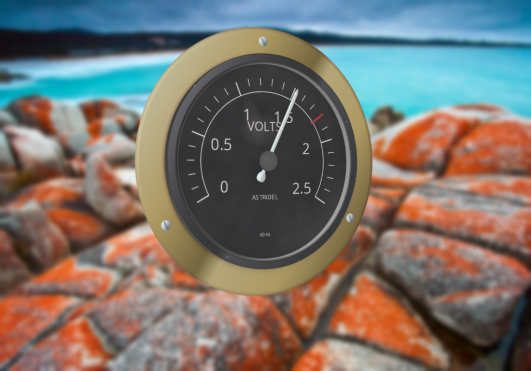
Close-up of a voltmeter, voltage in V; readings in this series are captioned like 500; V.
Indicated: 1.5; V
